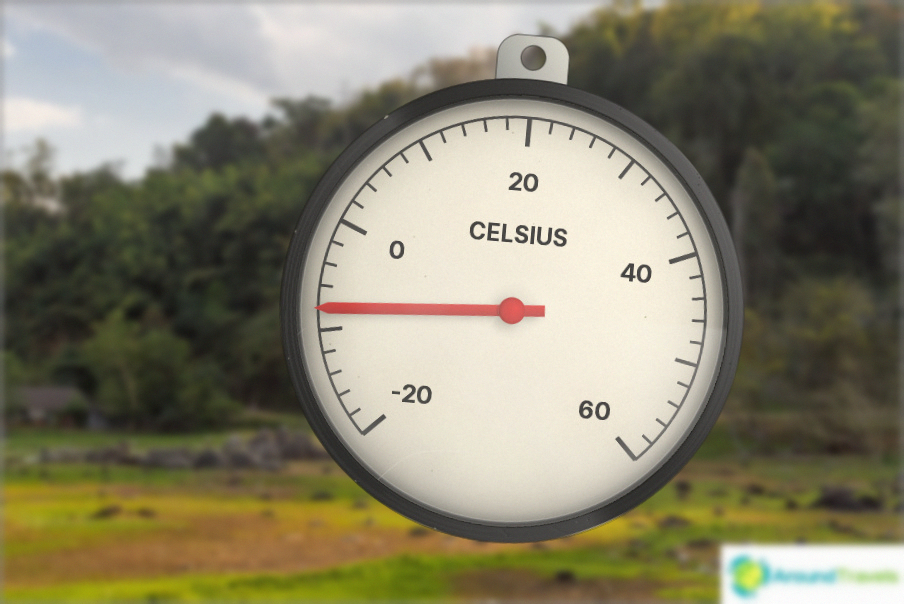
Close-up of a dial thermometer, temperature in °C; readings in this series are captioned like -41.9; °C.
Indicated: -8; °C
